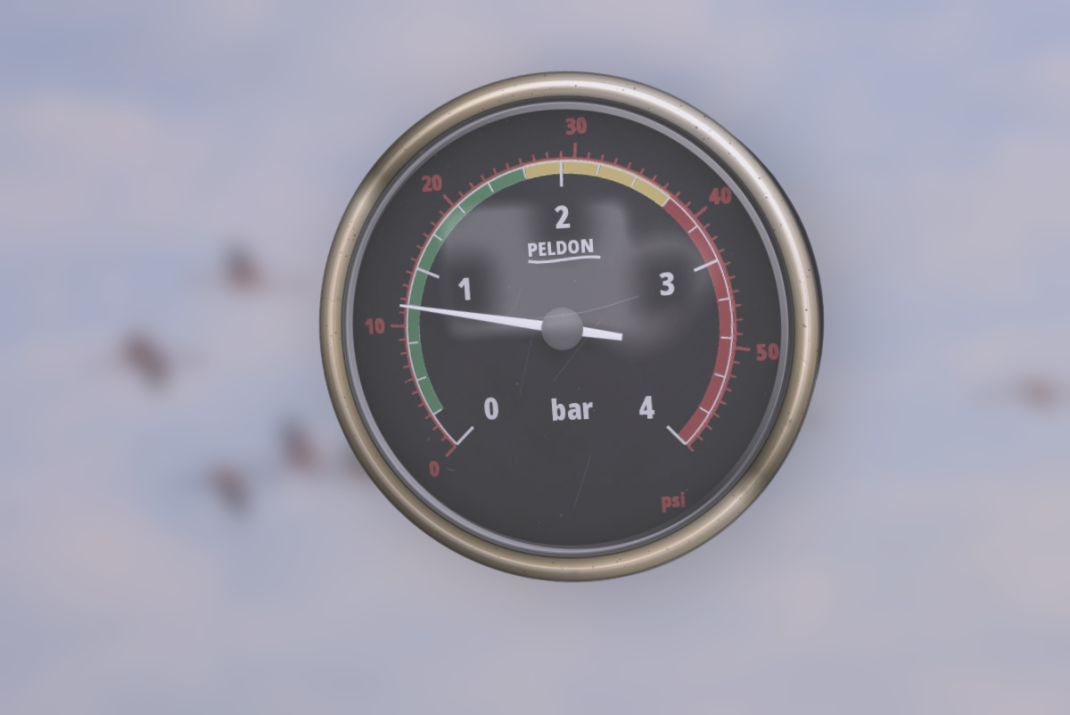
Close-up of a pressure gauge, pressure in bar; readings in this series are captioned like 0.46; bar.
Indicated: 0.8; bar
